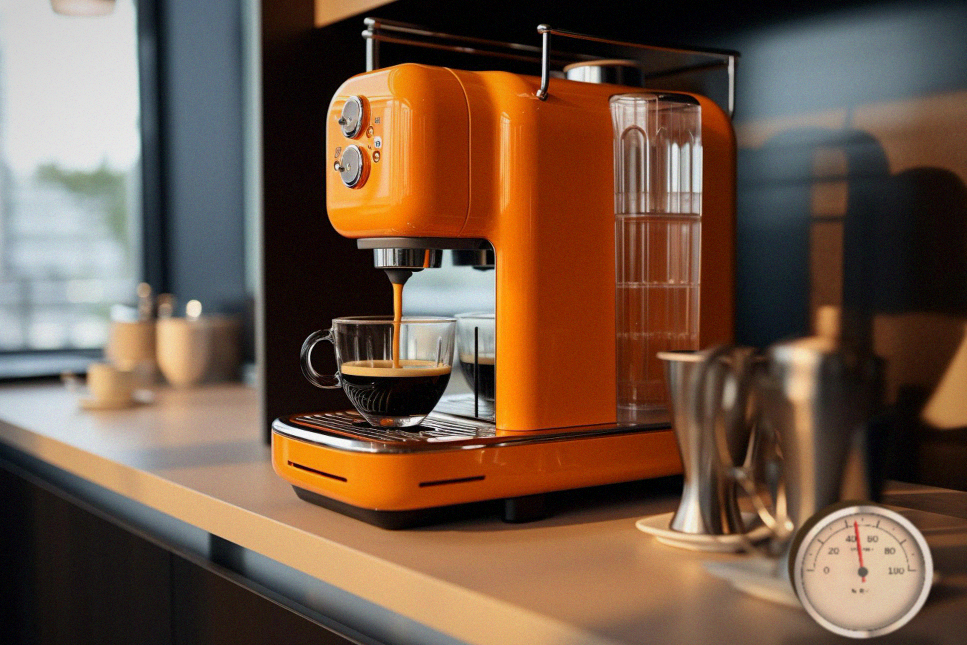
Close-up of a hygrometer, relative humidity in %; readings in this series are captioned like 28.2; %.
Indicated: 45; %
